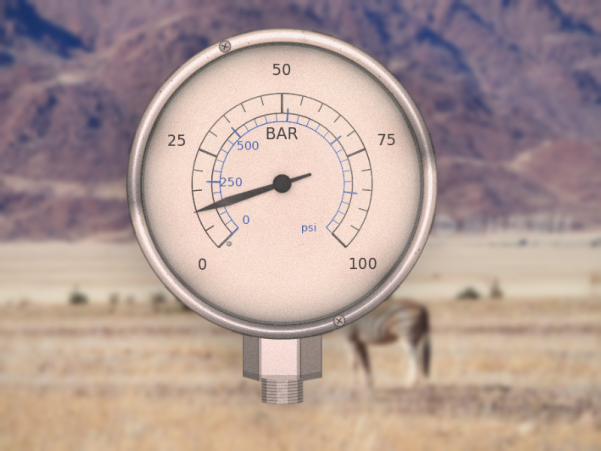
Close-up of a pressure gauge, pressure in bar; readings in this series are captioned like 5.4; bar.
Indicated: 10; bar
